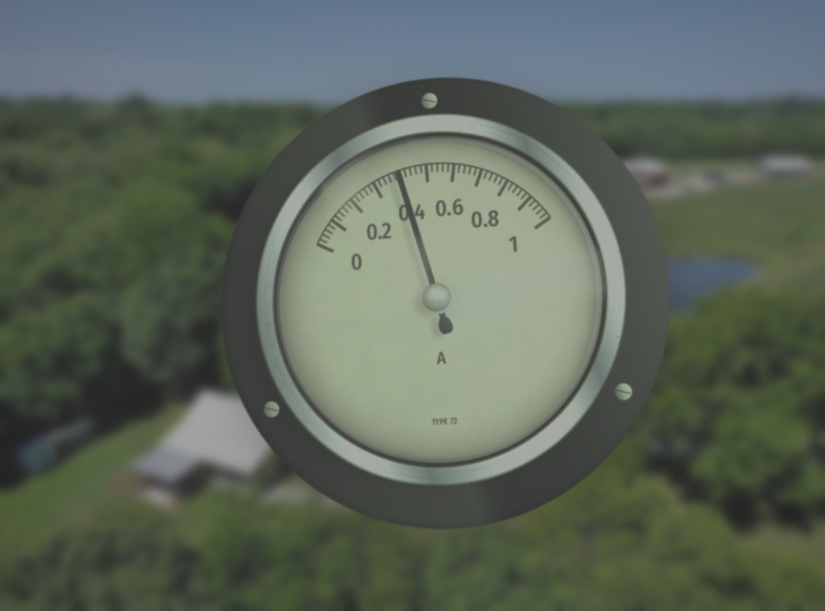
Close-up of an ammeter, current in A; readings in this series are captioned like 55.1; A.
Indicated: 0.4; A
